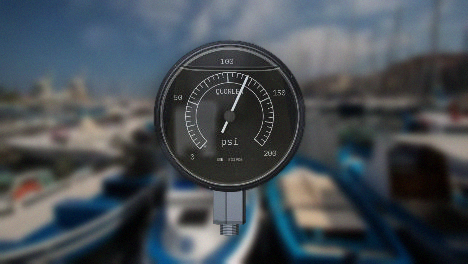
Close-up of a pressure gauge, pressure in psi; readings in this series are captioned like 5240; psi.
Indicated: 120; psi
